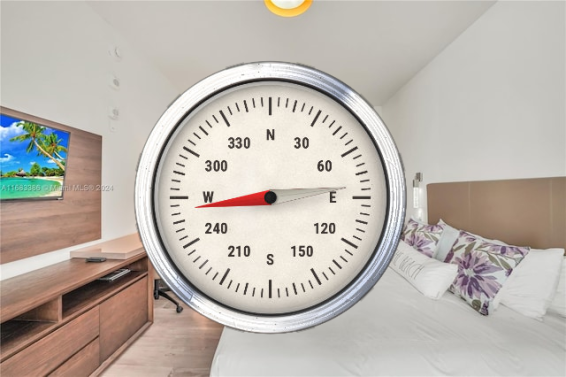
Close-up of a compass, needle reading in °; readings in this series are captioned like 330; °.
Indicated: 262.5; °
